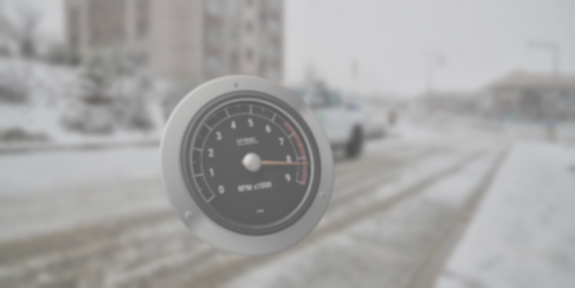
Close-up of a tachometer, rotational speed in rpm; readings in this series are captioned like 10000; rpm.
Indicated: 8250; rpm
